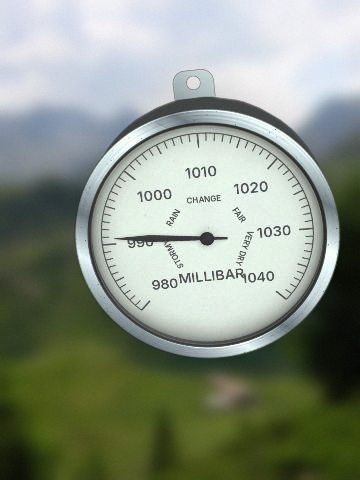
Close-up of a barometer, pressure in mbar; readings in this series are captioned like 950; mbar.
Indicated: 991; mbar
